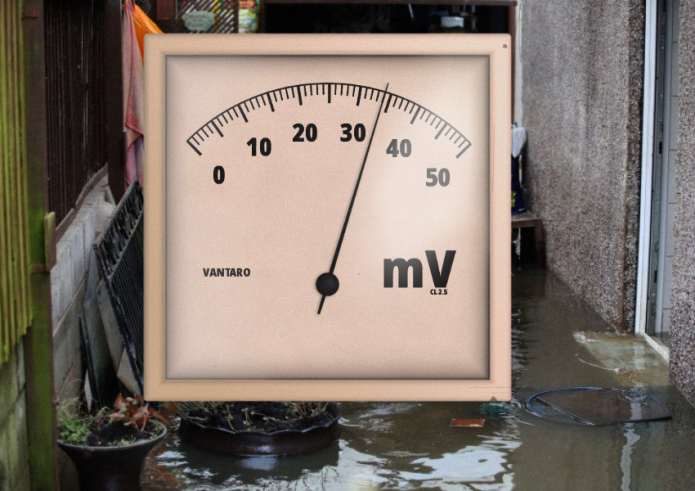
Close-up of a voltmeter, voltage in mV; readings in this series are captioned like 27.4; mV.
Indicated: 34; mV
